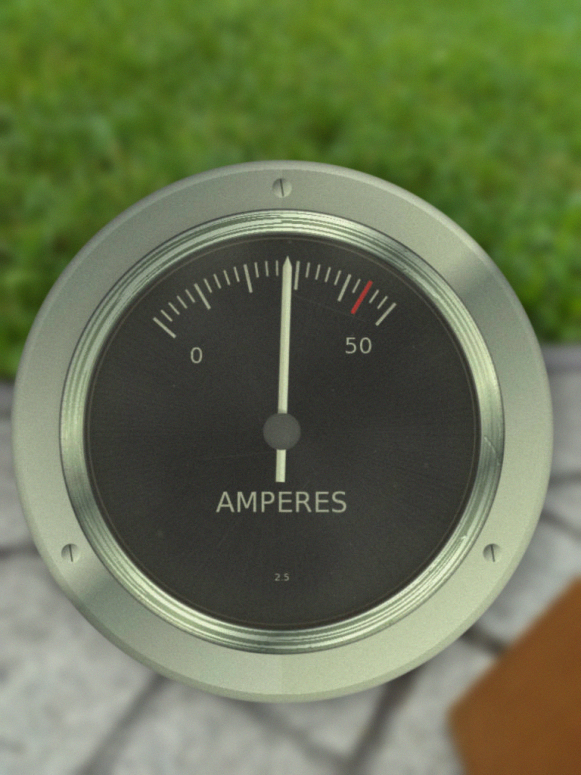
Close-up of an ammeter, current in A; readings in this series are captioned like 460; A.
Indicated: 28; A
